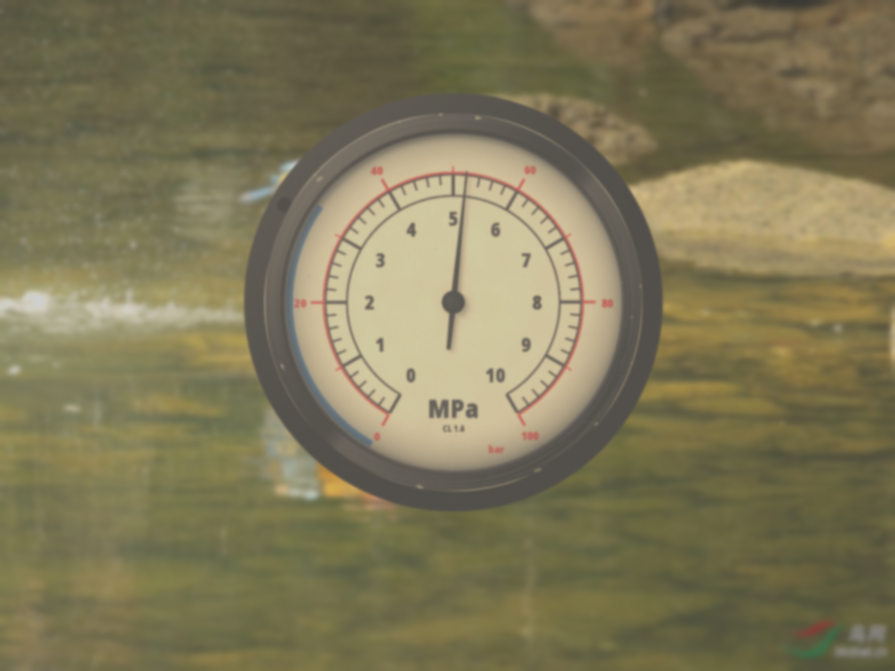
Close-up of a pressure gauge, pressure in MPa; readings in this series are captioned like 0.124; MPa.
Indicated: 5.2; MPa
